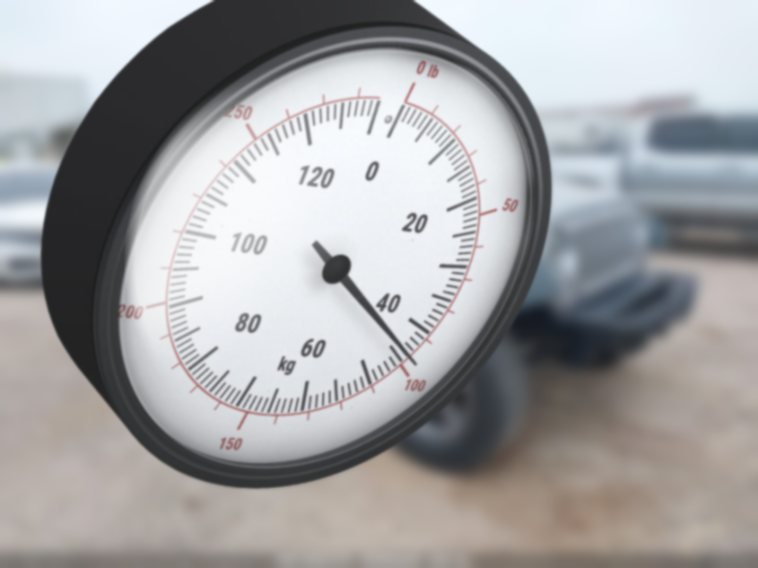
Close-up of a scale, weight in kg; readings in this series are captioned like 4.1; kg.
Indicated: 44; kg
